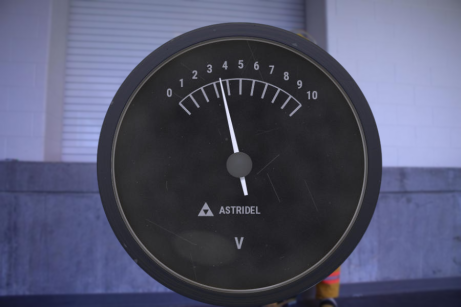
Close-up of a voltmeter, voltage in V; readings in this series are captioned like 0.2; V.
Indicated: 3.5; V
